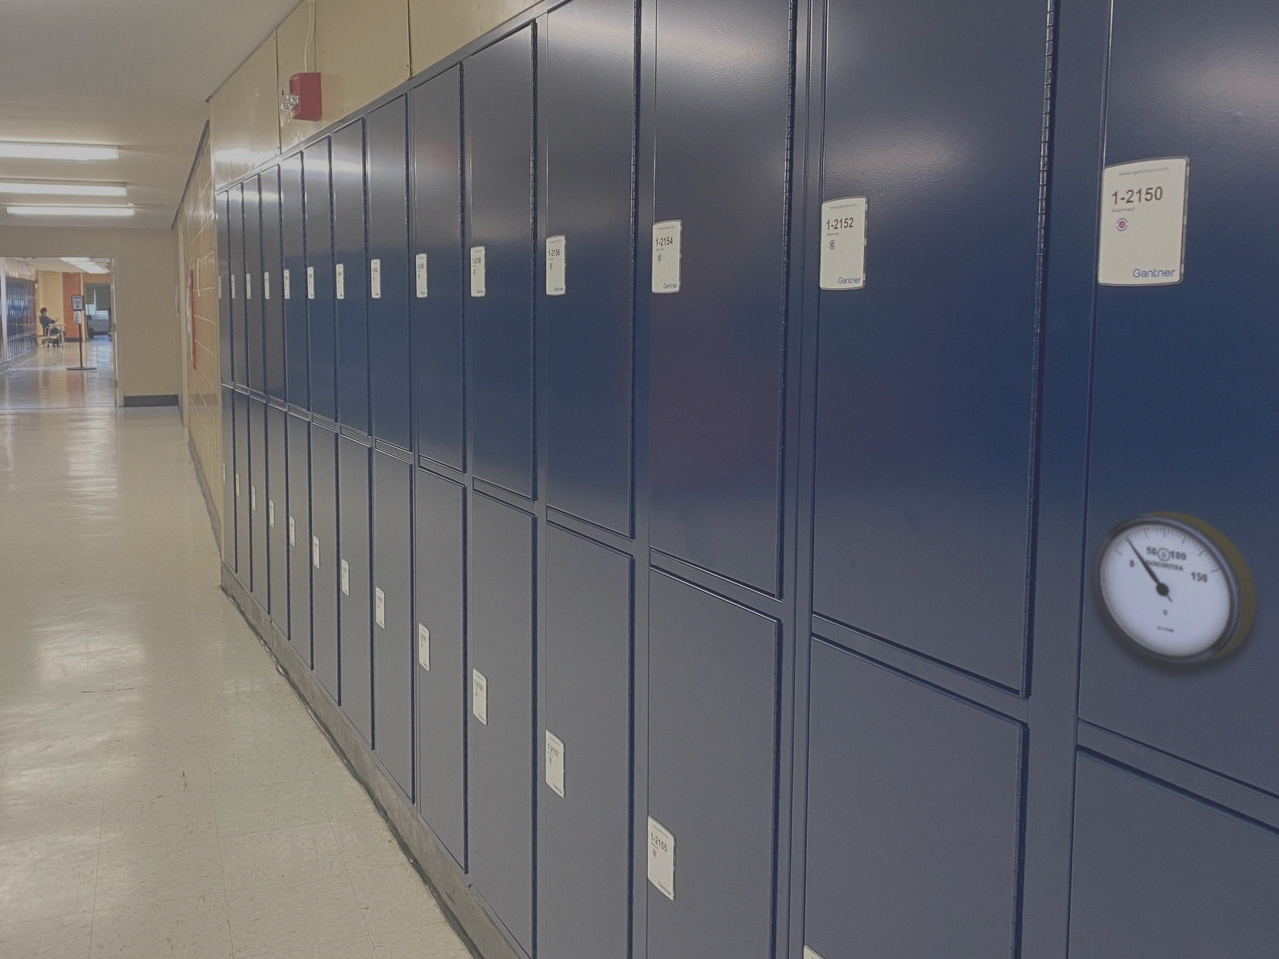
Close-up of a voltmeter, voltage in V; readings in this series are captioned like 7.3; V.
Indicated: 25; V
